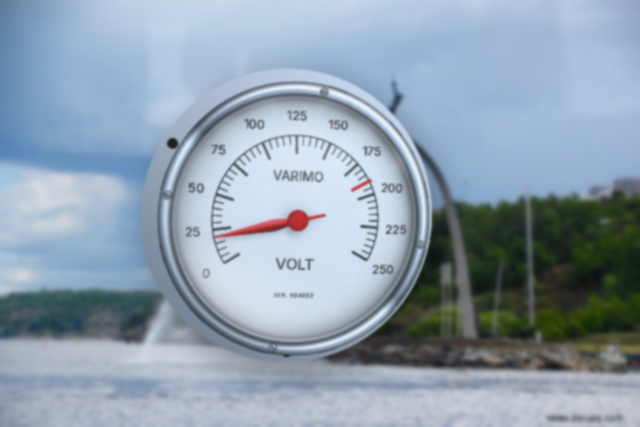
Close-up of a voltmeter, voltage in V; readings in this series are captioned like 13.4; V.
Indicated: 20; V
